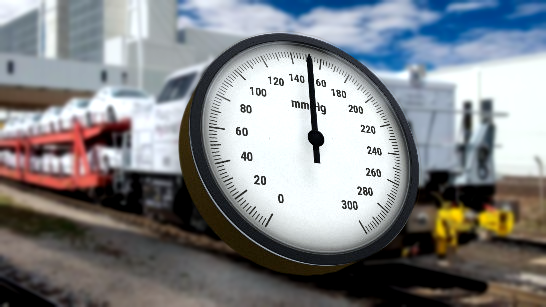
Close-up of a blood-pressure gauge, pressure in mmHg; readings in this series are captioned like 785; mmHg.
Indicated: 150; mmHg
